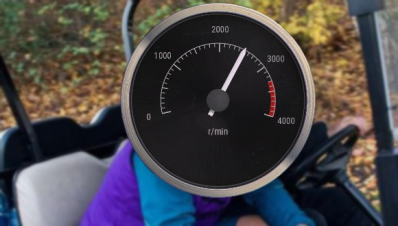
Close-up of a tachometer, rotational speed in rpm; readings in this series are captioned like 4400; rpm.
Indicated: 2500; rpm
